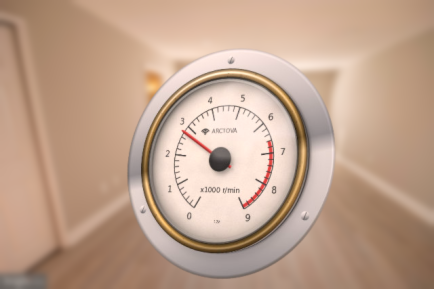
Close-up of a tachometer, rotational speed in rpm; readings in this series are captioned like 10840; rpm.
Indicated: 2800; rpm
